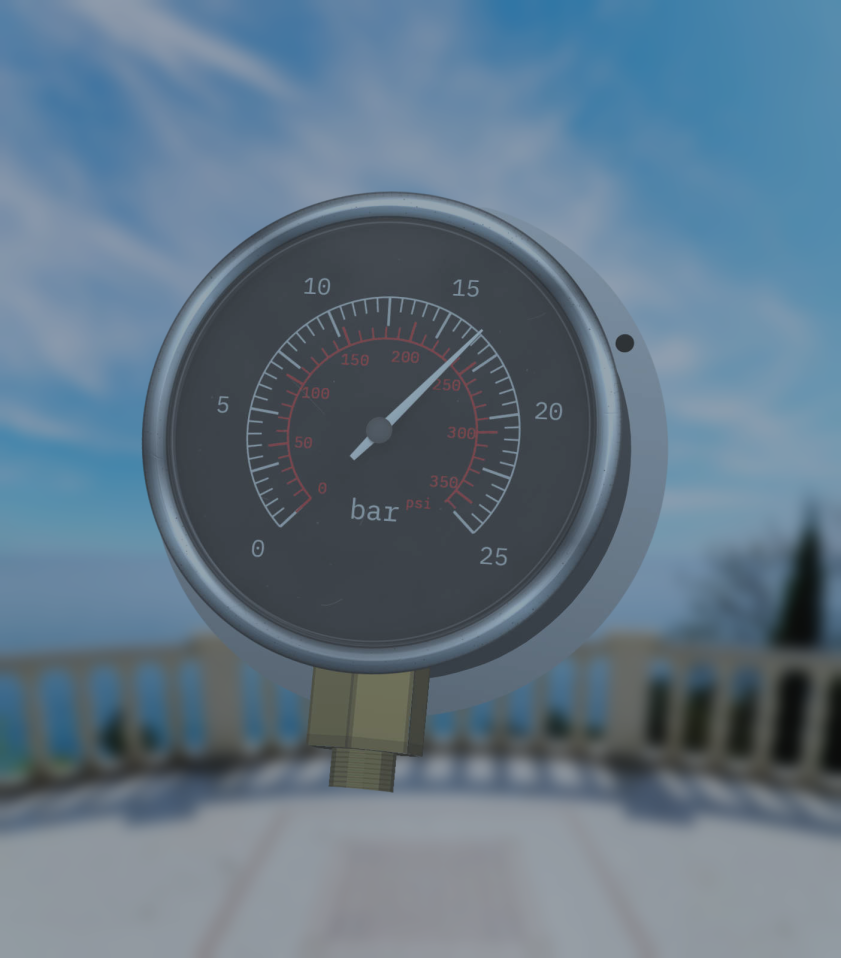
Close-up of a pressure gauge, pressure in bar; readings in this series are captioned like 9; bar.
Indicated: 16.5; bar
